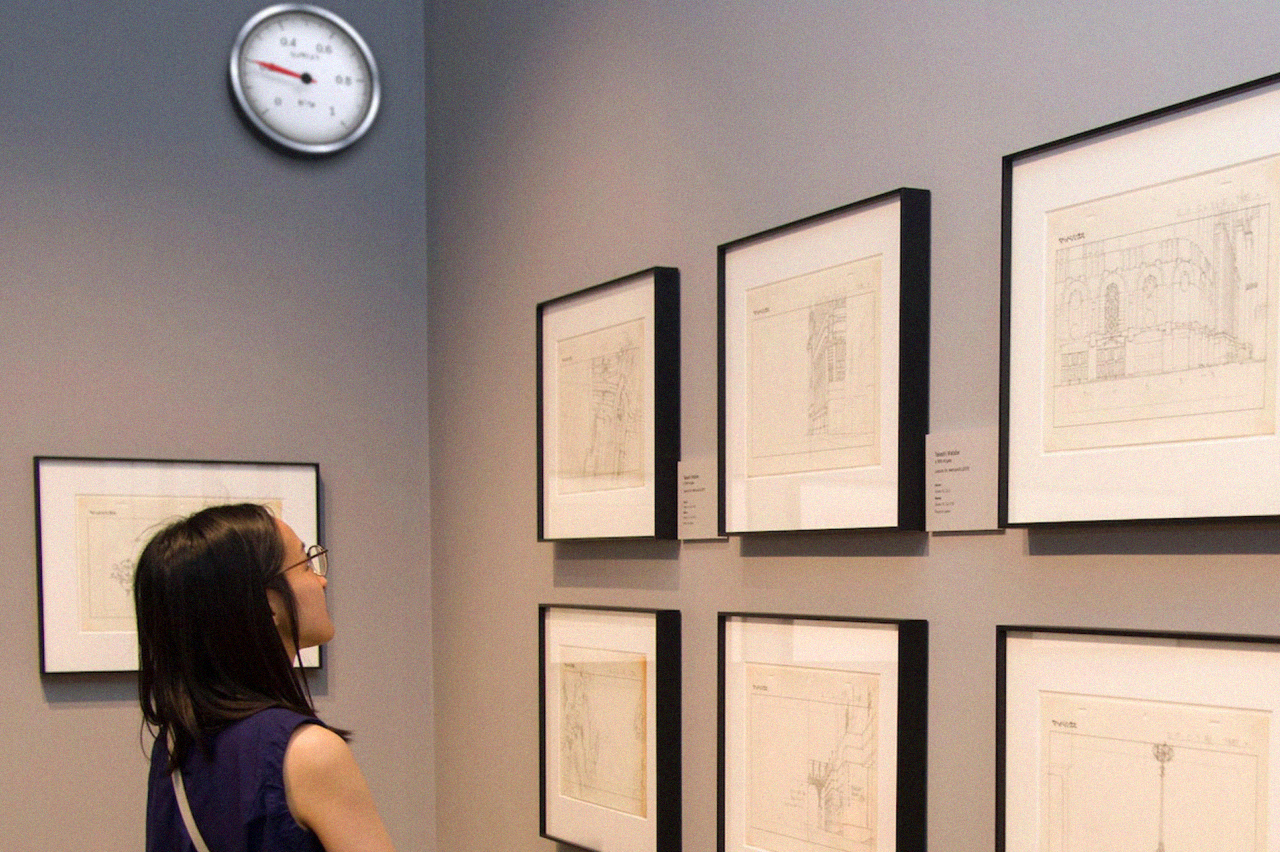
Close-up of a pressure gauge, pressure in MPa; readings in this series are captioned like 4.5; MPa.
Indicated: 0.2; MPa
